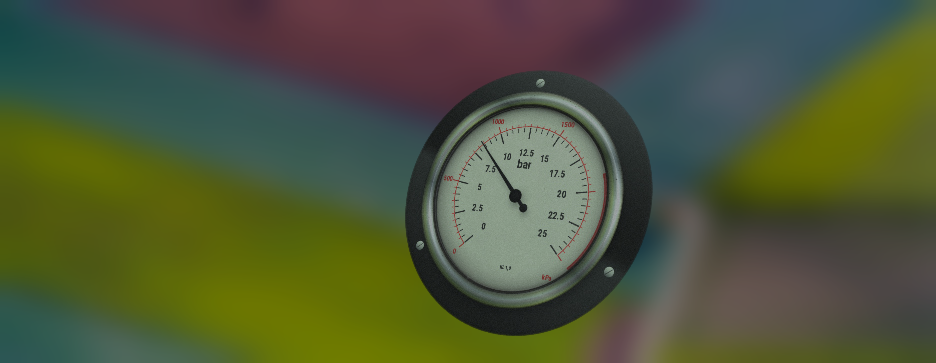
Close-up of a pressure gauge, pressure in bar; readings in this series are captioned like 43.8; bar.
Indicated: 8.5; bar
